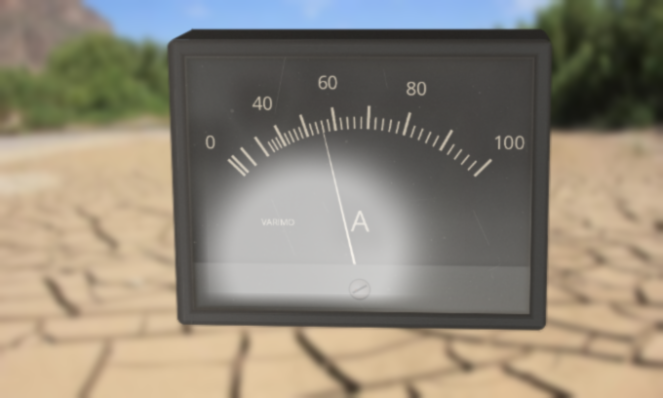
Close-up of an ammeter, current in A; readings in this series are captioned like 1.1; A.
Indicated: 56; A
